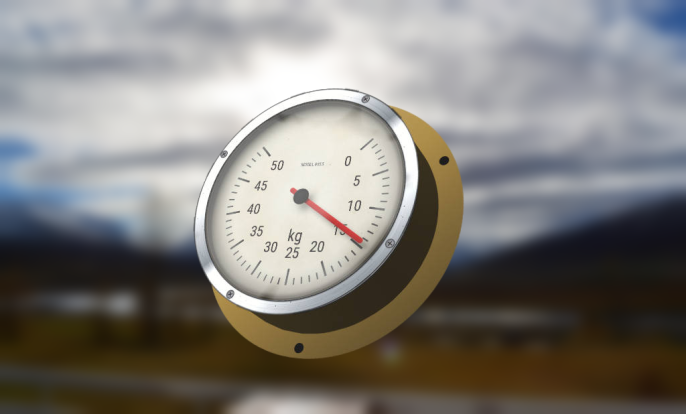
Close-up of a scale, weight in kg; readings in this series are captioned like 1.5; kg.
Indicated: 14.5; kg
